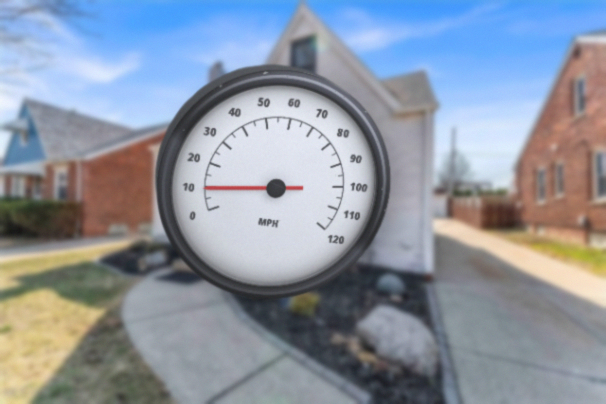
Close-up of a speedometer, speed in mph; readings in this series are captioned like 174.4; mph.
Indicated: 10; mph
